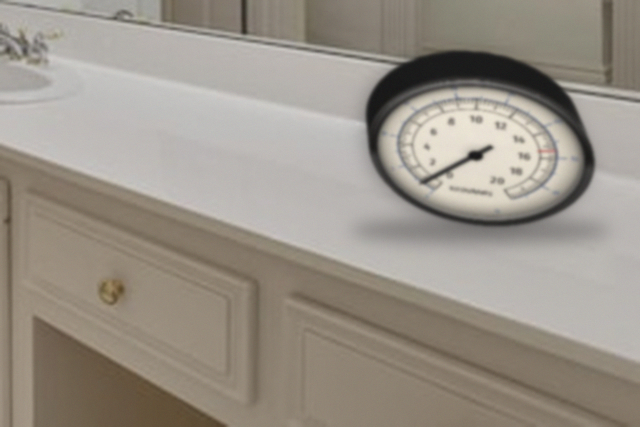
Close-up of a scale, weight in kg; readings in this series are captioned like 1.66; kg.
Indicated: 1; kg
